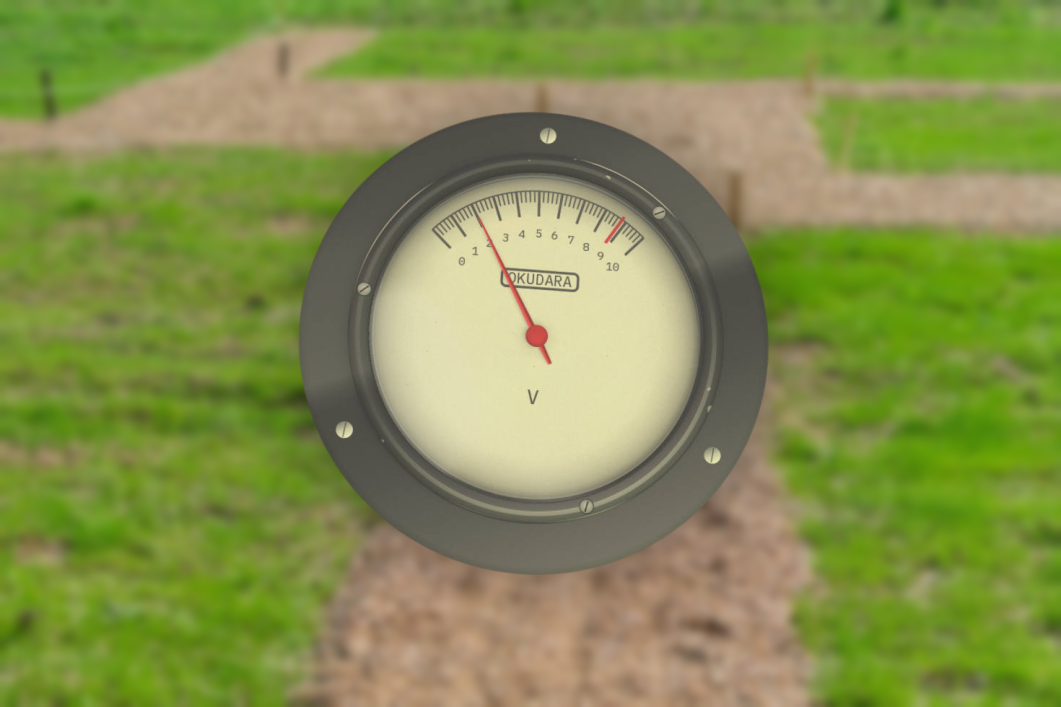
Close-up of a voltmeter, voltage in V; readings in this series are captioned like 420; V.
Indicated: 2; V
